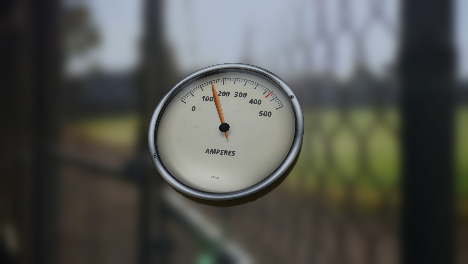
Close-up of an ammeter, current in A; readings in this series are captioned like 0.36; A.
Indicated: 150; A
